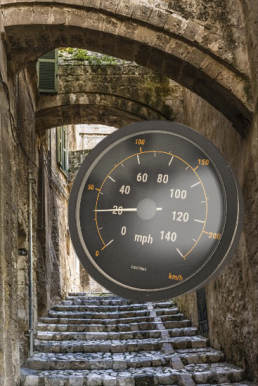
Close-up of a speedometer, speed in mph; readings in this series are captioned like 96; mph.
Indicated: 20; mph
